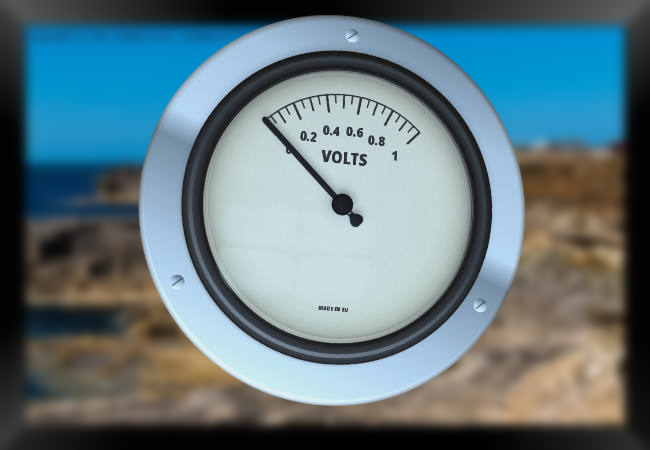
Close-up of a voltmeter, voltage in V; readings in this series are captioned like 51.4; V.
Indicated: 0; V
